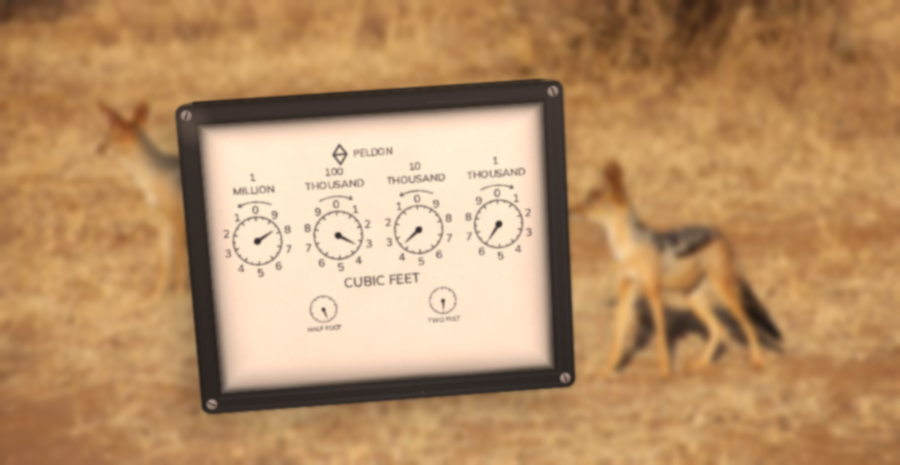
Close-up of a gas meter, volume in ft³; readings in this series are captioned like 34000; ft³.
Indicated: 833600; ft³
